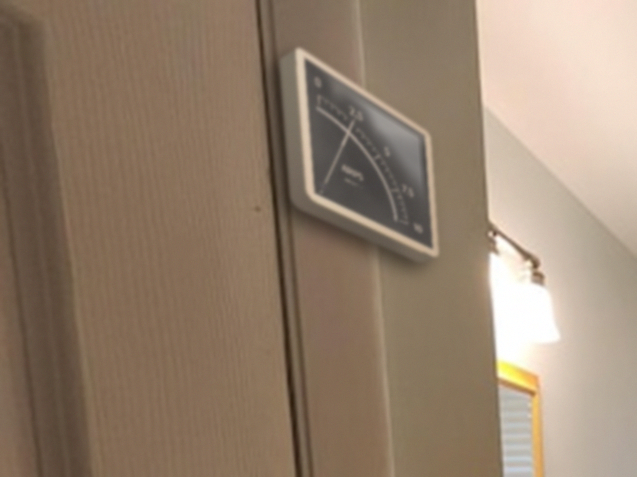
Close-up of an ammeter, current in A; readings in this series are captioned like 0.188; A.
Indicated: 2.5; A
